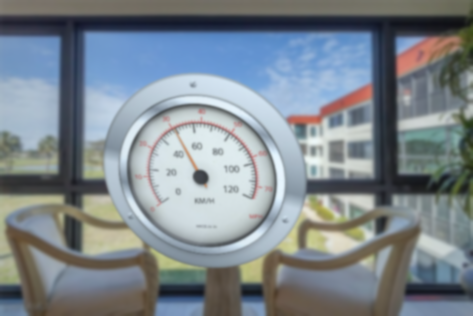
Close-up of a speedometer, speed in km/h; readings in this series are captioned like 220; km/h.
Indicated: 50; km/h
